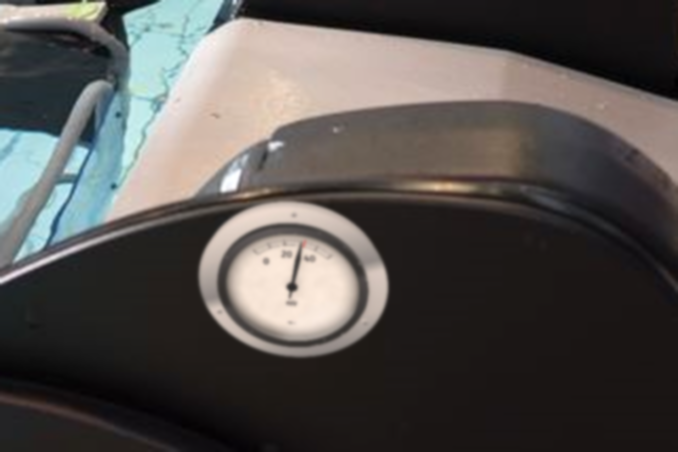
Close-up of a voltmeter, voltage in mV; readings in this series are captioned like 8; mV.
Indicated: 30; mV
